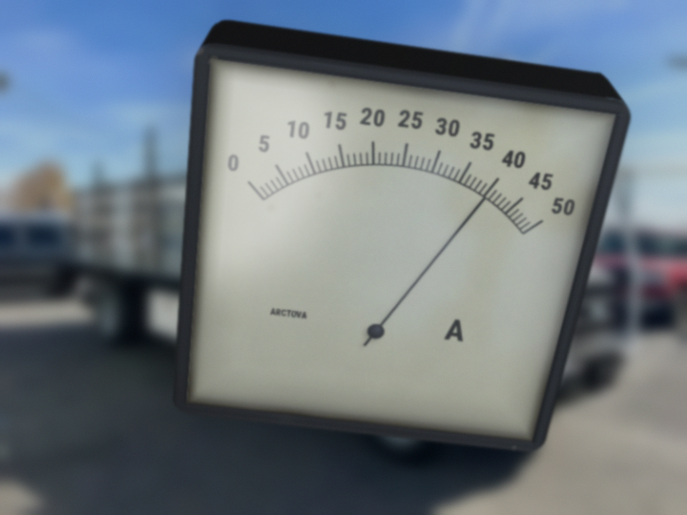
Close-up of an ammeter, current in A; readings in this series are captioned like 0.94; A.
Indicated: 40; A
